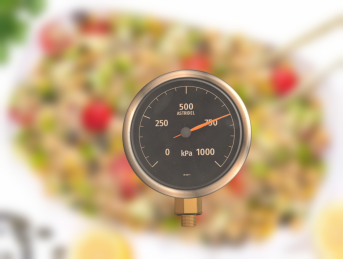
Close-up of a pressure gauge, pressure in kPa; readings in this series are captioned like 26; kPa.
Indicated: 750; kPa
